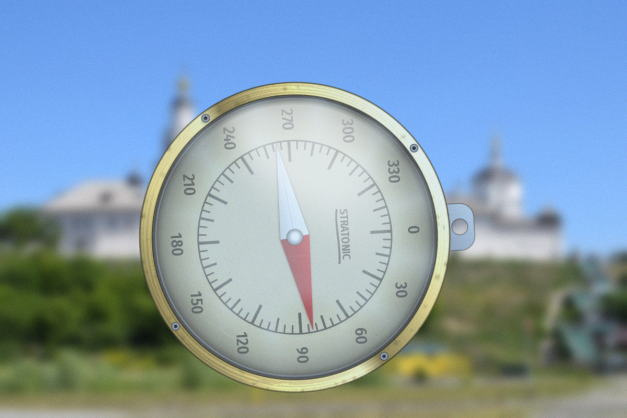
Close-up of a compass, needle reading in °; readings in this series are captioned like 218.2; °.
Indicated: 82.5; °
